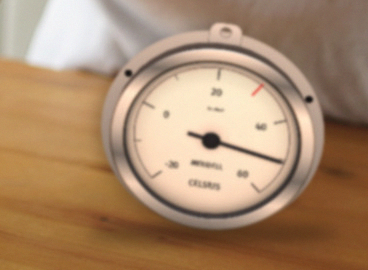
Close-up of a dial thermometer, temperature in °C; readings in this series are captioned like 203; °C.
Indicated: 50; °C
